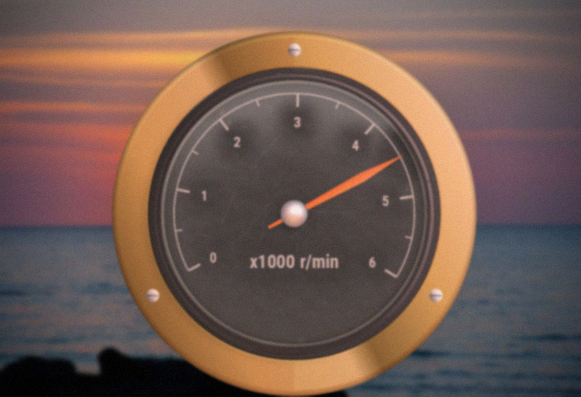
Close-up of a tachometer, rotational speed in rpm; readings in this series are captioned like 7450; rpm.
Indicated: 4500; rpm
